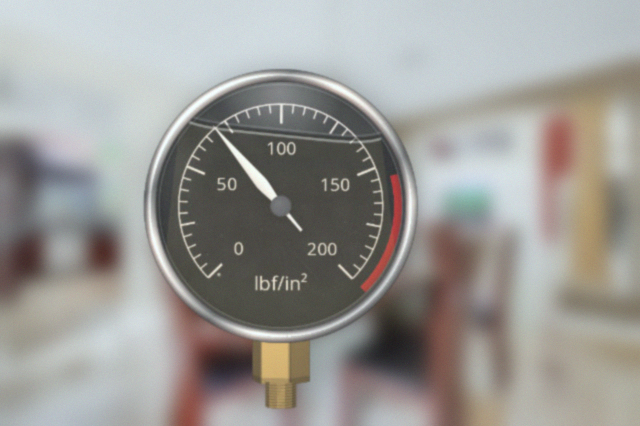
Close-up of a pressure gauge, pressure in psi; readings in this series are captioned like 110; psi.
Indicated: 70; psi
